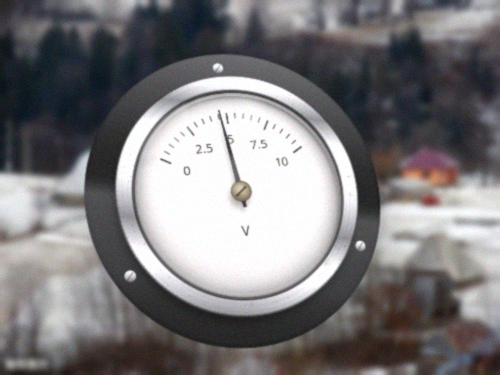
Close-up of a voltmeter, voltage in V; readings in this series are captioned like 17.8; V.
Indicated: 4.5; V
